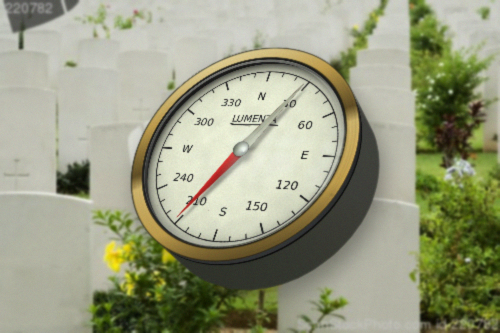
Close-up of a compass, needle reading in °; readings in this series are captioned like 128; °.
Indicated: 210; °
